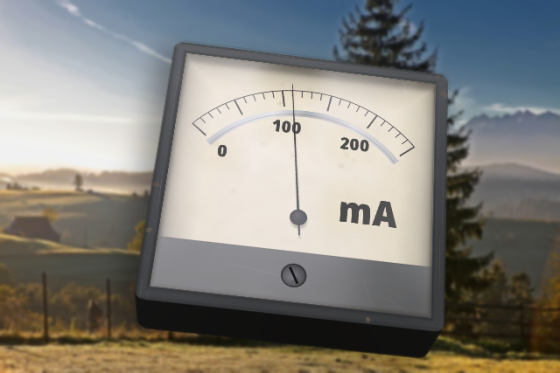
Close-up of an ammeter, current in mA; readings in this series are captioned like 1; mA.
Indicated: 110; mA
